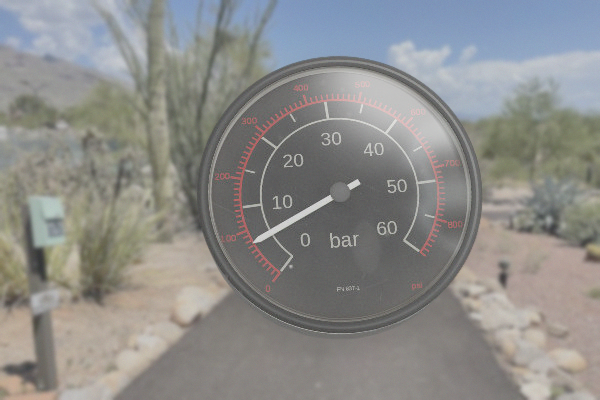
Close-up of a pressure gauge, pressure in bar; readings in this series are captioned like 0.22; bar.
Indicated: 5; bar
